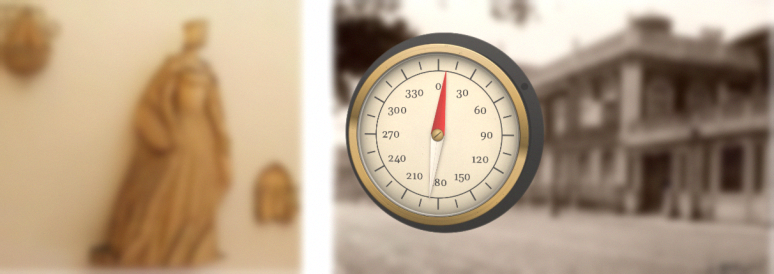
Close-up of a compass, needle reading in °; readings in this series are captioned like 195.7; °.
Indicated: 7.5; °
